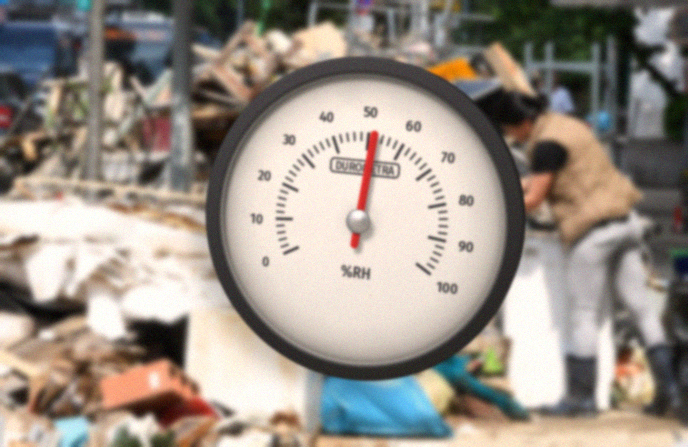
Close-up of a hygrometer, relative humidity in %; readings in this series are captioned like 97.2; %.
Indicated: 52; %
